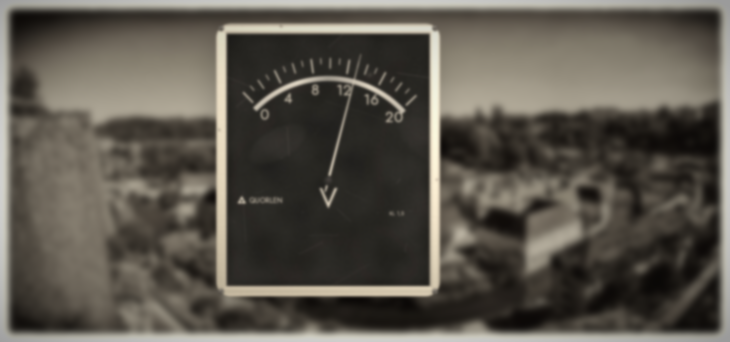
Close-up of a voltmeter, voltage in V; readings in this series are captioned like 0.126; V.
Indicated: 13; V
